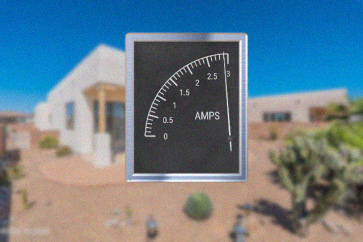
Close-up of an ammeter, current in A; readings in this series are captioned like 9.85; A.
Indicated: 2.9; A
